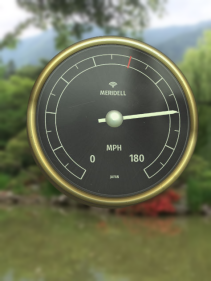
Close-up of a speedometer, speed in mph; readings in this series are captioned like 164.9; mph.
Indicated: 140; mph
